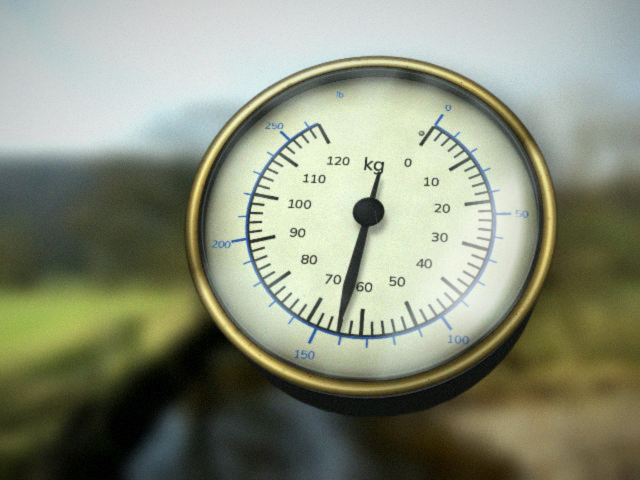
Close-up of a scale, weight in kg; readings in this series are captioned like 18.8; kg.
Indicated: 64; kg
